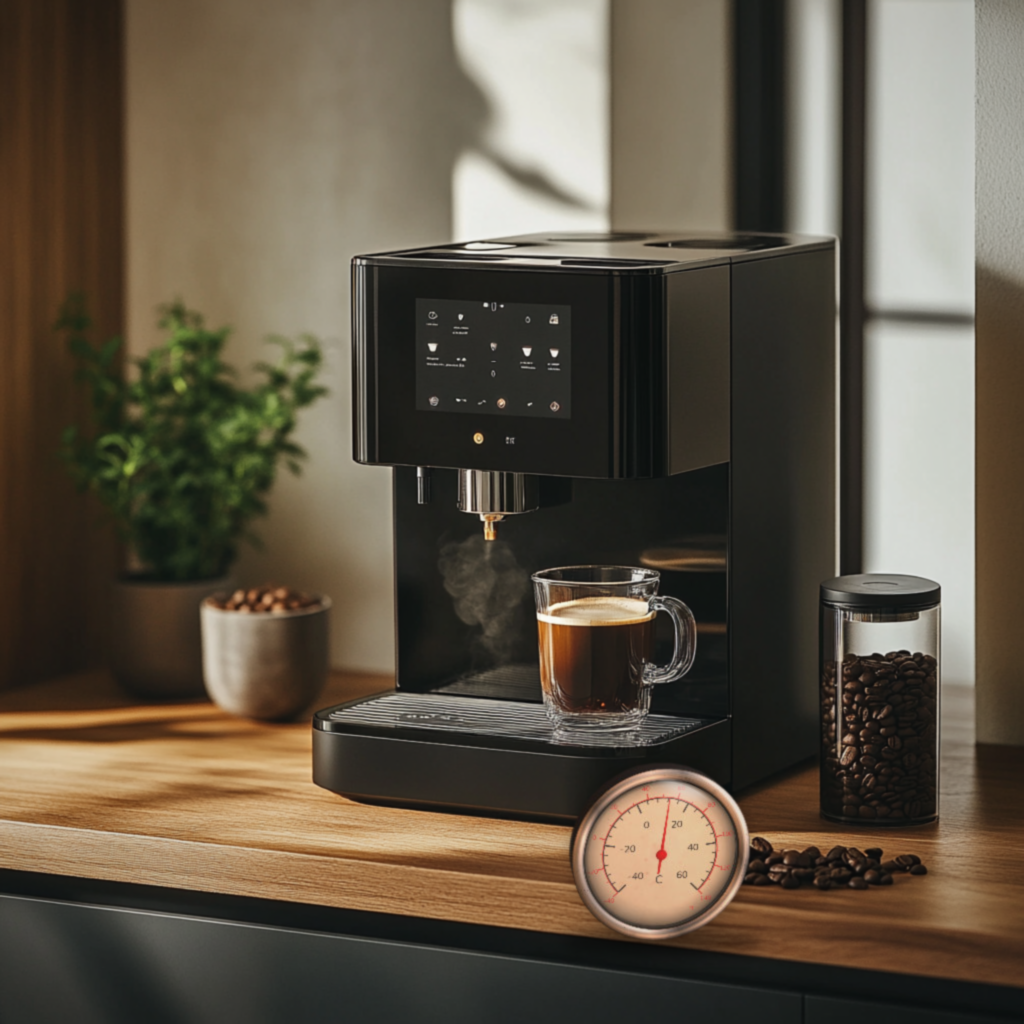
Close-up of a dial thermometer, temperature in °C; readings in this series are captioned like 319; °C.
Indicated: 12; °C
